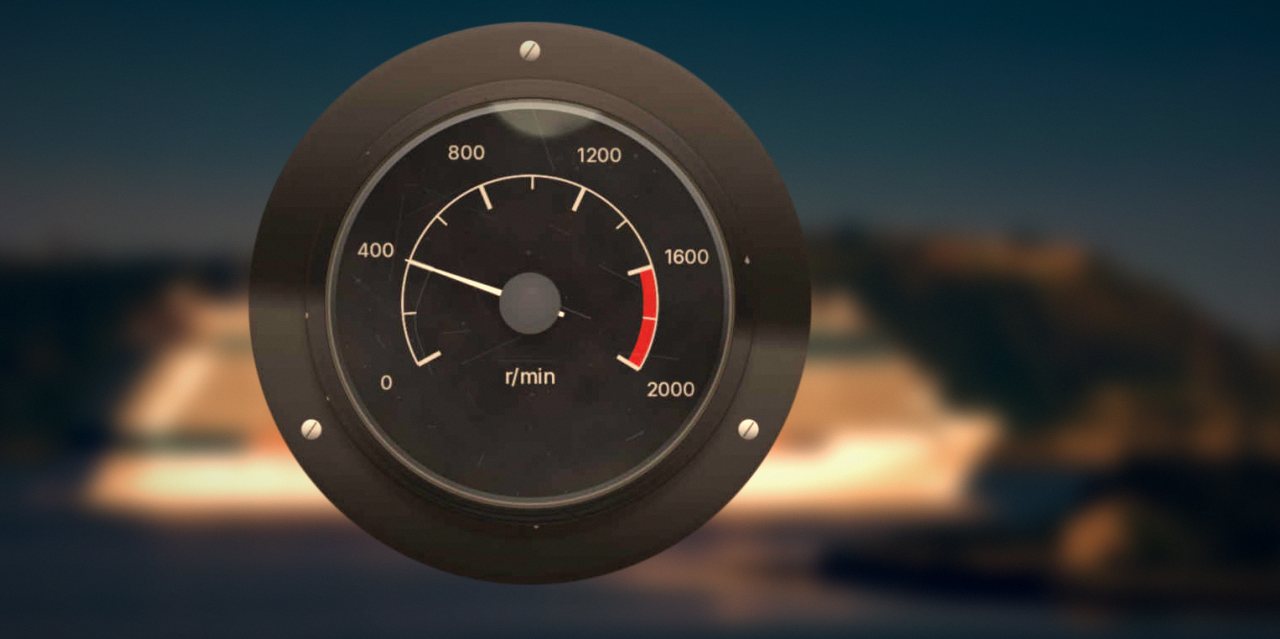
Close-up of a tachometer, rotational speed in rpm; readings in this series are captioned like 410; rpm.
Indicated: 400; rpm
